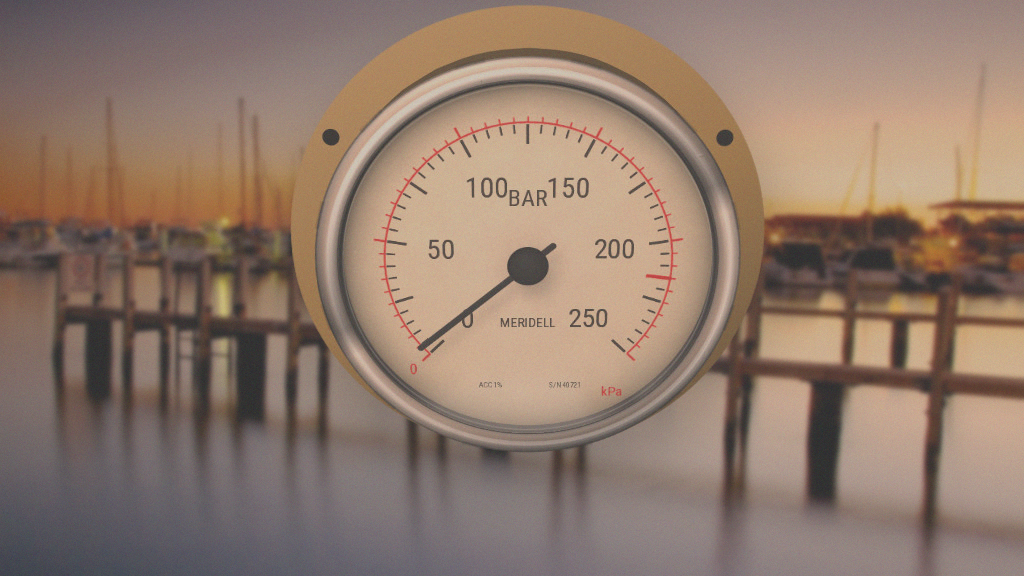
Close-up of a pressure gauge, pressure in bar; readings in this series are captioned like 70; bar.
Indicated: 5; bar
